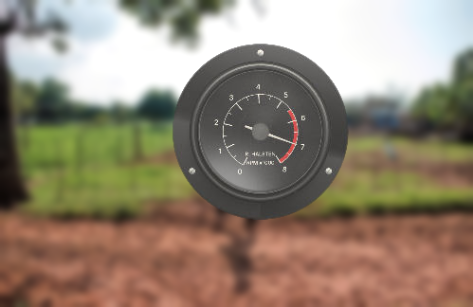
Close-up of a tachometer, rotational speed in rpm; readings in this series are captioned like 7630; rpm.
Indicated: 7000; rpm
